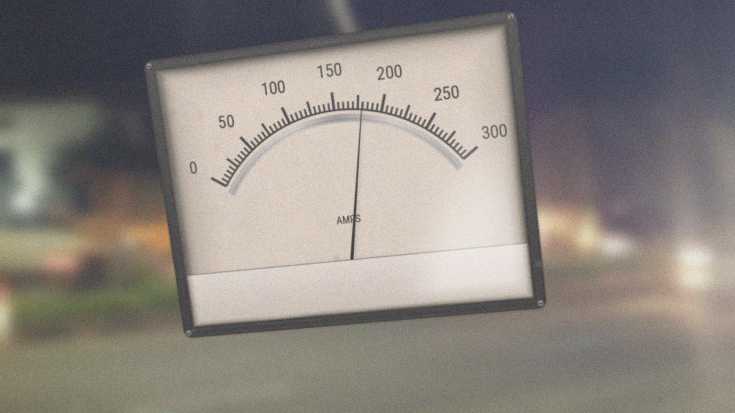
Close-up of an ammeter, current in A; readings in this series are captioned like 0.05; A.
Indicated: 180; A
